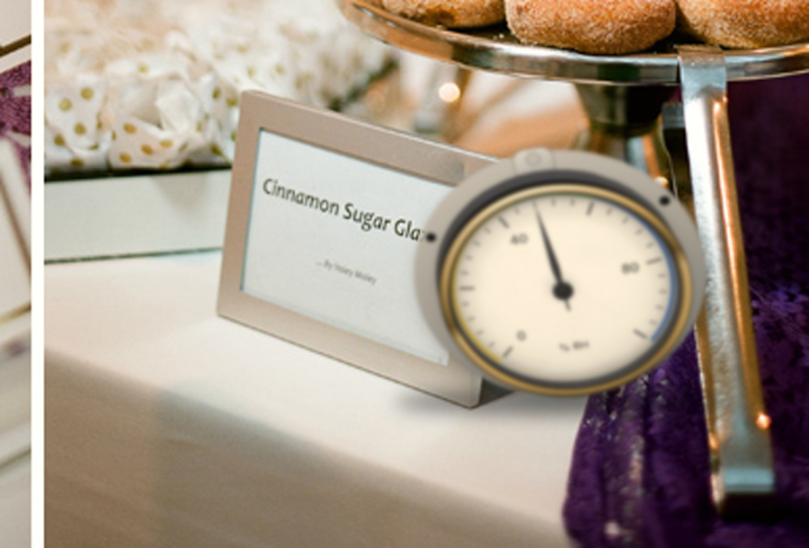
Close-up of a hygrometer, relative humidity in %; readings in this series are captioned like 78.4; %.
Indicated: 48; %
